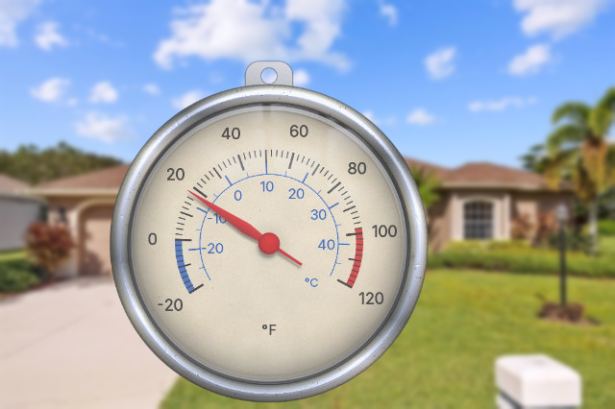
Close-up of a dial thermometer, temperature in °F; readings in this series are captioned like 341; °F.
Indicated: 18; °F
